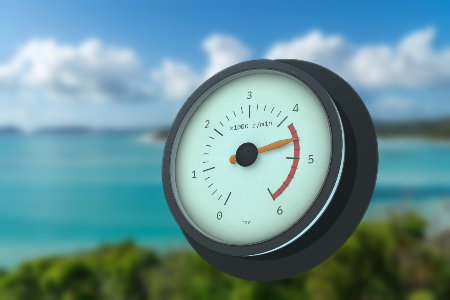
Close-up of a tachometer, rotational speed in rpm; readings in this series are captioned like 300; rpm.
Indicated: 4600; rpm
